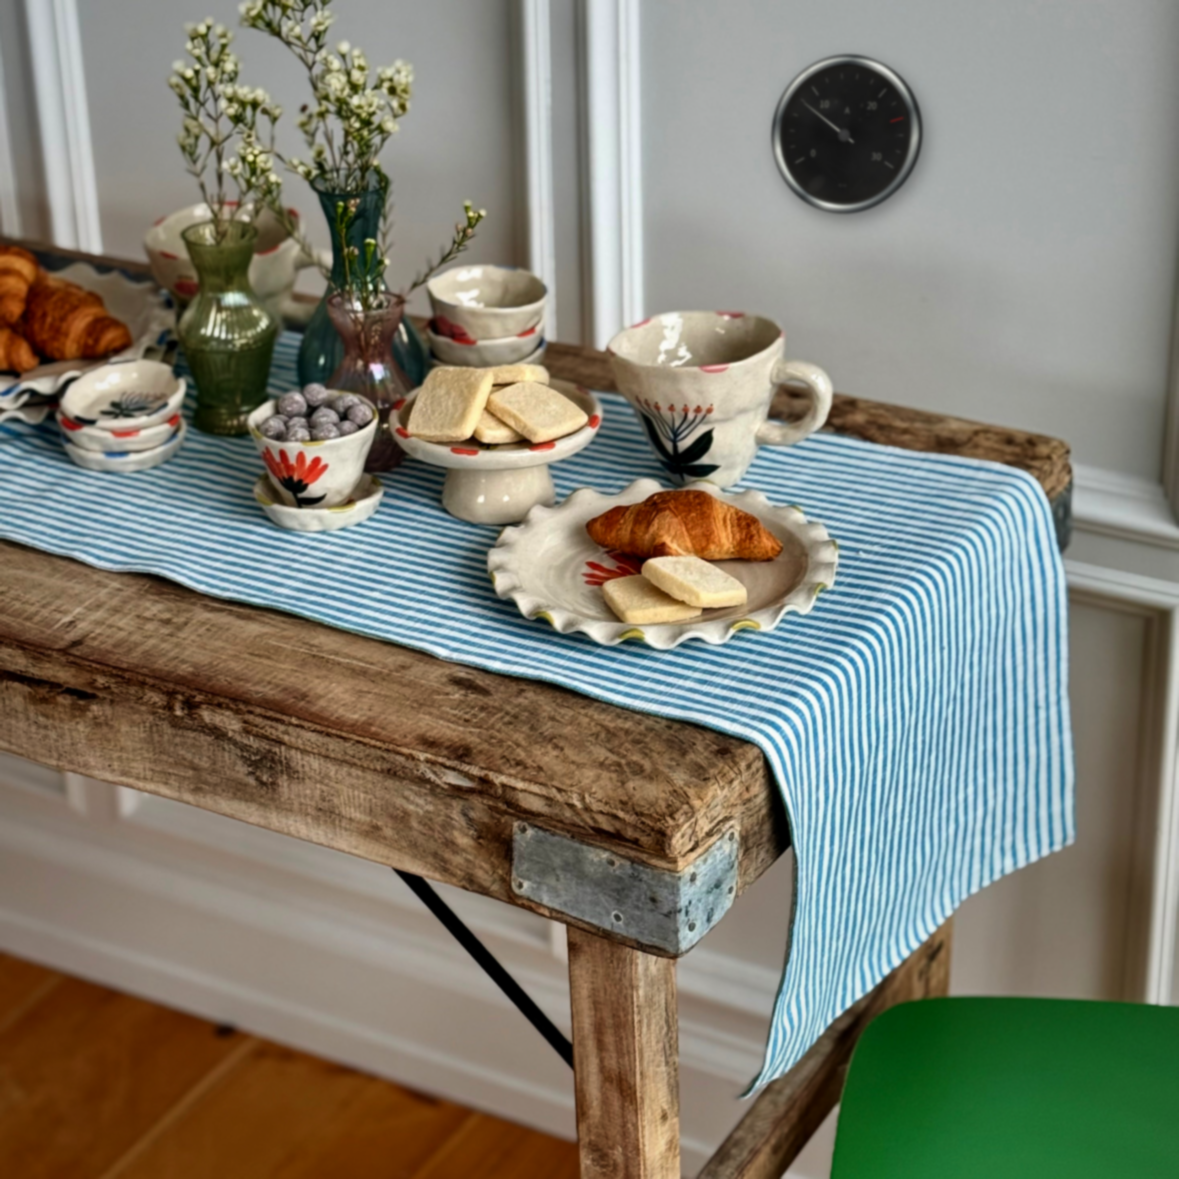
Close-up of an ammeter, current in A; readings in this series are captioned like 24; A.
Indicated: 8; A
